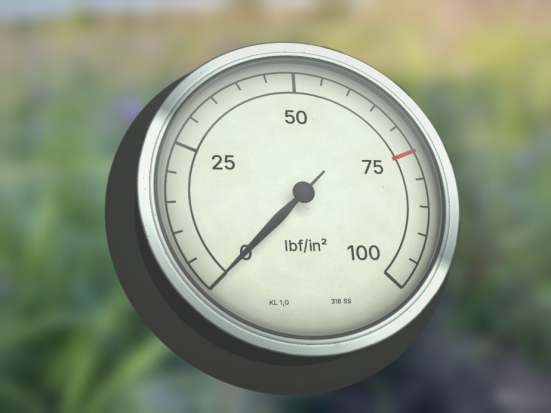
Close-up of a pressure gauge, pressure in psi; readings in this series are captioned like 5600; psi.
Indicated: 0; psi
